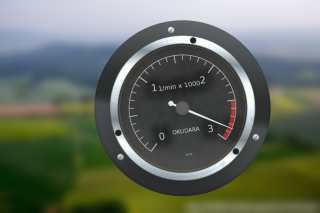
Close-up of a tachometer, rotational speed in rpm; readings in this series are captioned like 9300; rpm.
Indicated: 2850; rpm
